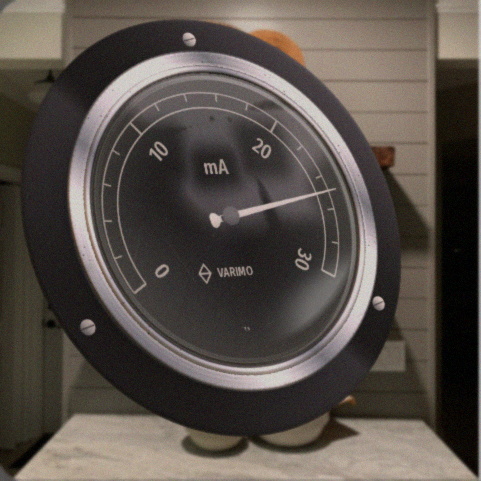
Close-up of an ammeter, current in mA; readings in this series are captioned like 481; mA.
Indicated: 25; mA
